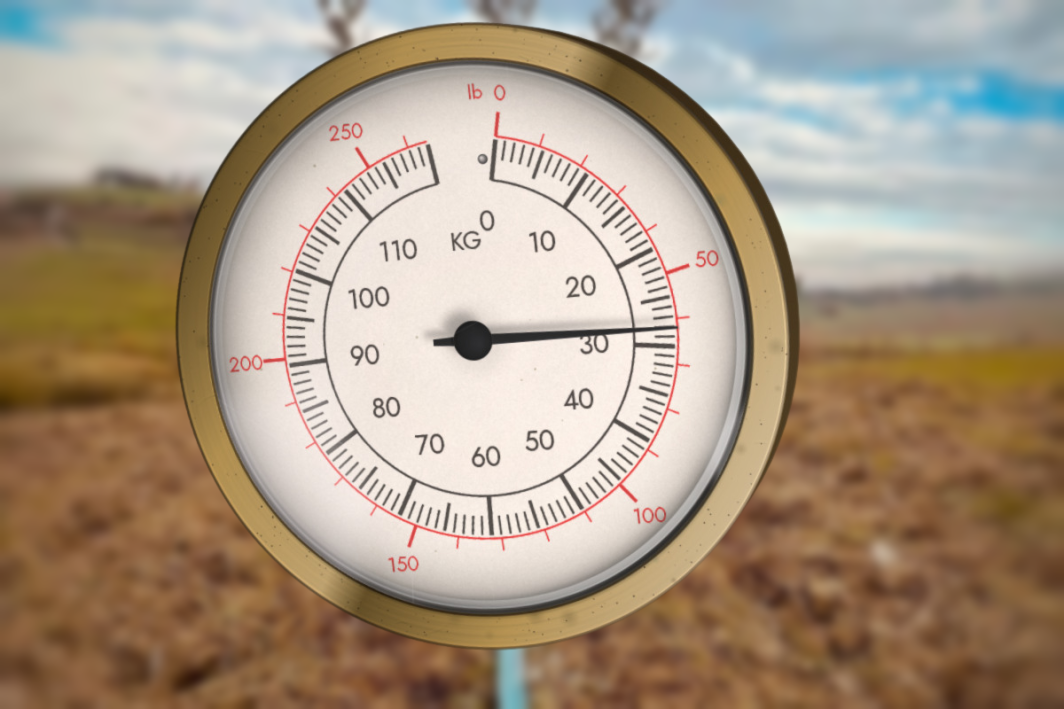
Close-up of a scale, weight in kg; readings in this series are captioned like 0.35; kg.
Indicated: 28; kg
